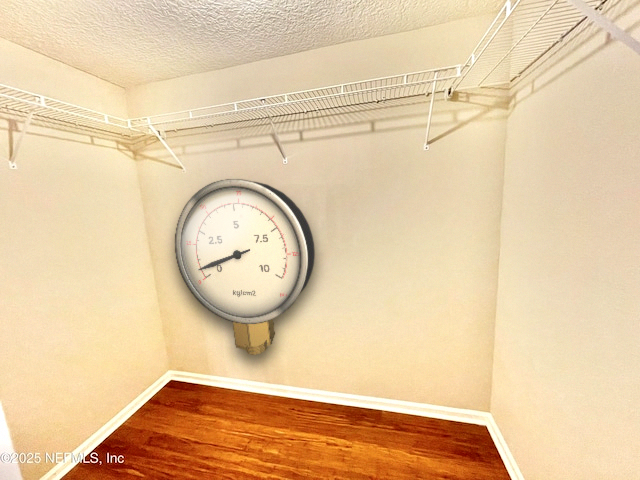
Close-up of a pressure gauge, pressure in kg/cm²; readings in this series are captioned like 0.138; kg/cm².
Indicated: 0.5; kg/cm²
